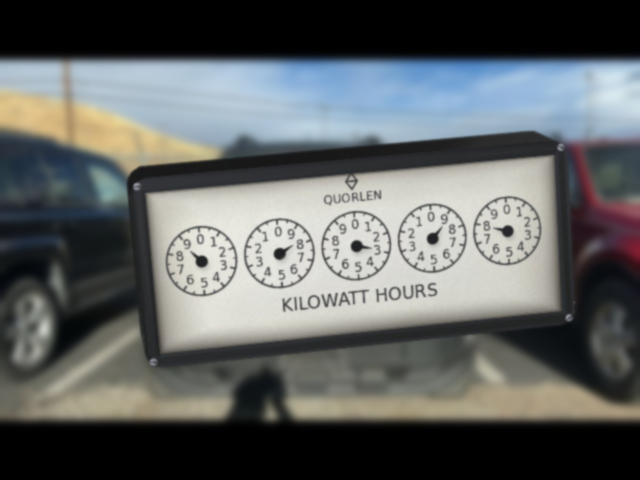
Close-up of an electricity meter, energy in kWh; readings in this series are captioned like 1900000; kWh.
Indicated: 88288; kWh
